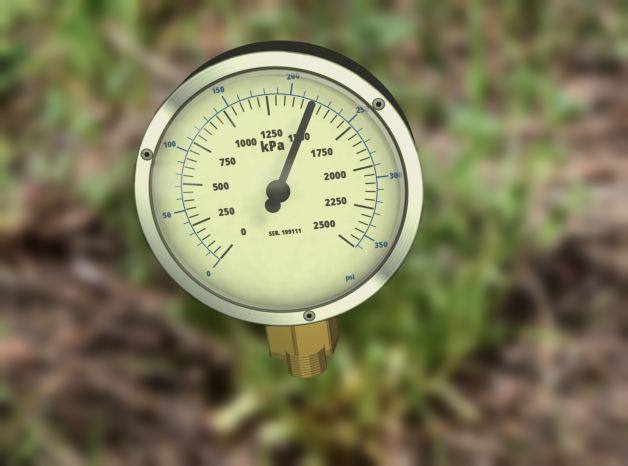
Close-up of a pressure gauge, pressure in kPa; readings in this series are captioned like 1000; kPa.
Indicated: 1500; kPa
